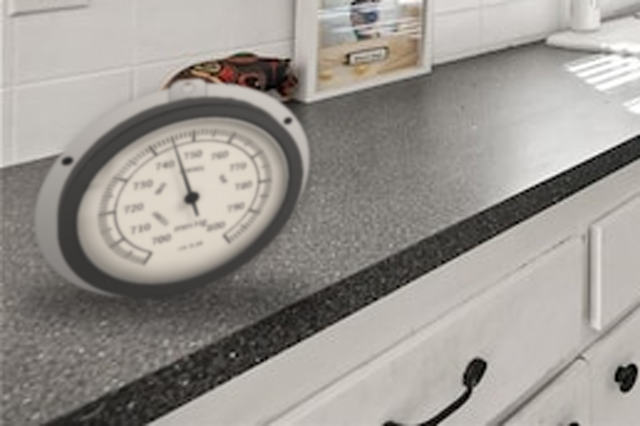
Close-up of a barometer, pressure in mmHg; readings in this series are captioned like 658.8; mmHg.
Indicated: 745; mmHg
